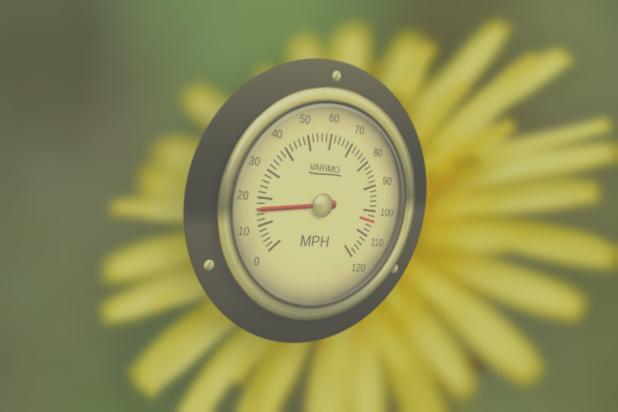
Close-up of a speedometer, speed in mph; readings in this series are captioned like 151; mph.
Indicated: 16; mph
